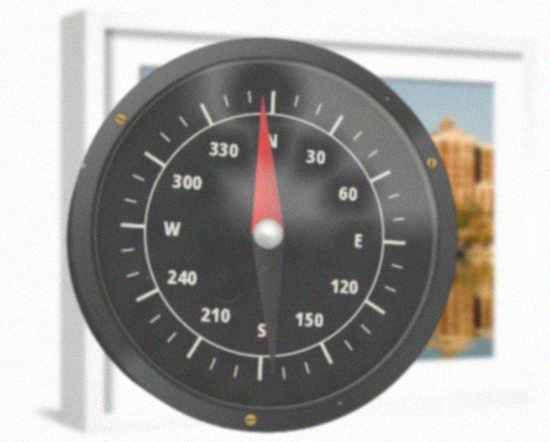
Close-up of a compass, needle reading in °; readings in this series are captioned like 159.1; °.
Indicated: 355; °
